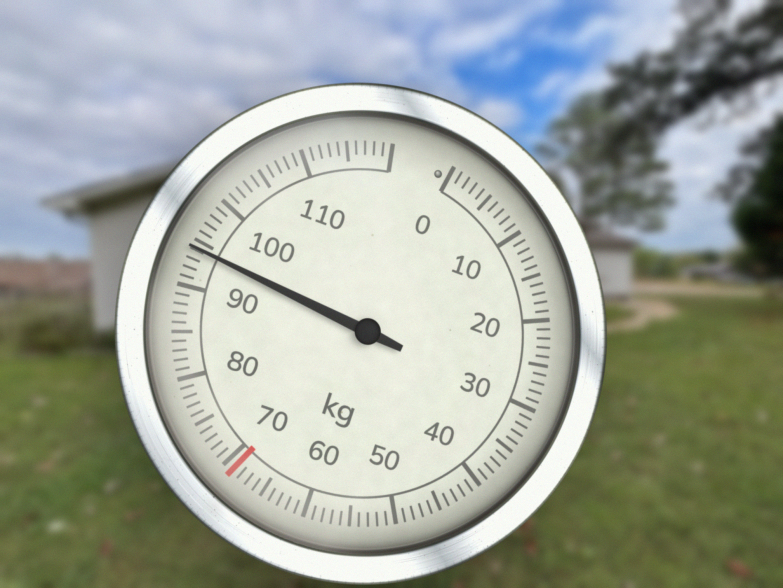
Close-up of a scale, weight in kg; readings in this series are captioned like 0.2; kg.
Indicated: 94; kg
